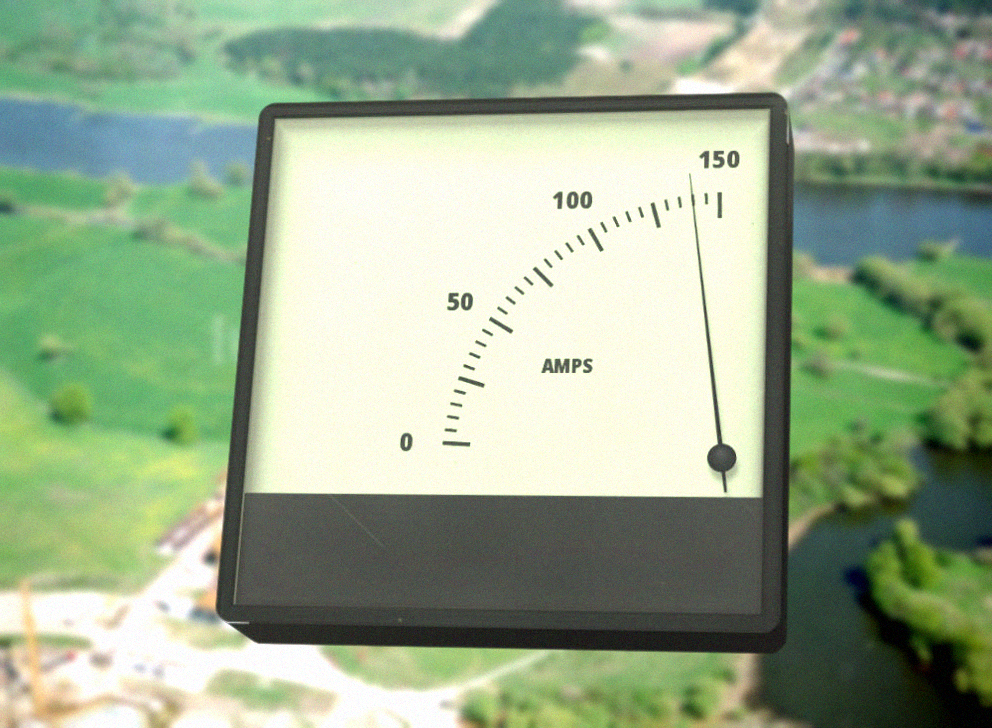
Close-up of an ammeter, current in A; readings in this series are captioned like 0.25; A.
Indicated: 140; A
